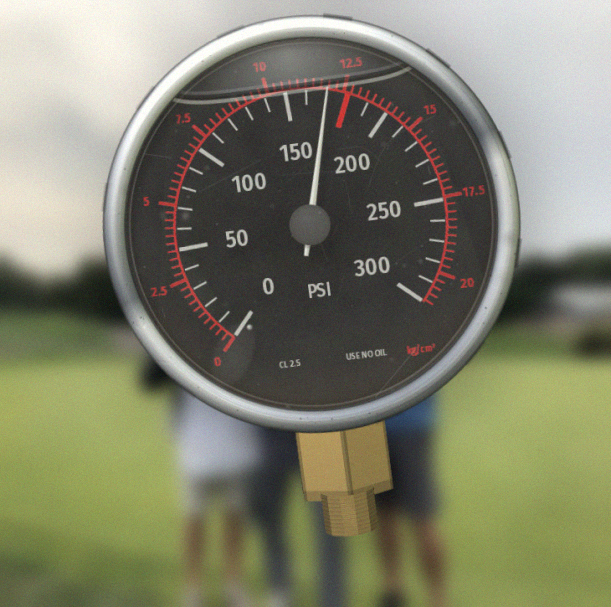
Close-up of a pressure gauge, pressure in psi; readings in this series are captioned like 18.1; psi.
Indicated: 170; psi
